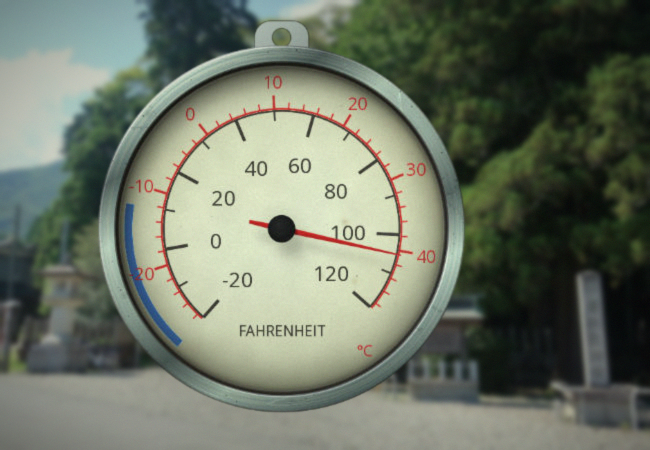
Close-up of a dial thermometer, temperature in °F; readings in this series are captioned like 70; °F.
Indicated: 105; °F
